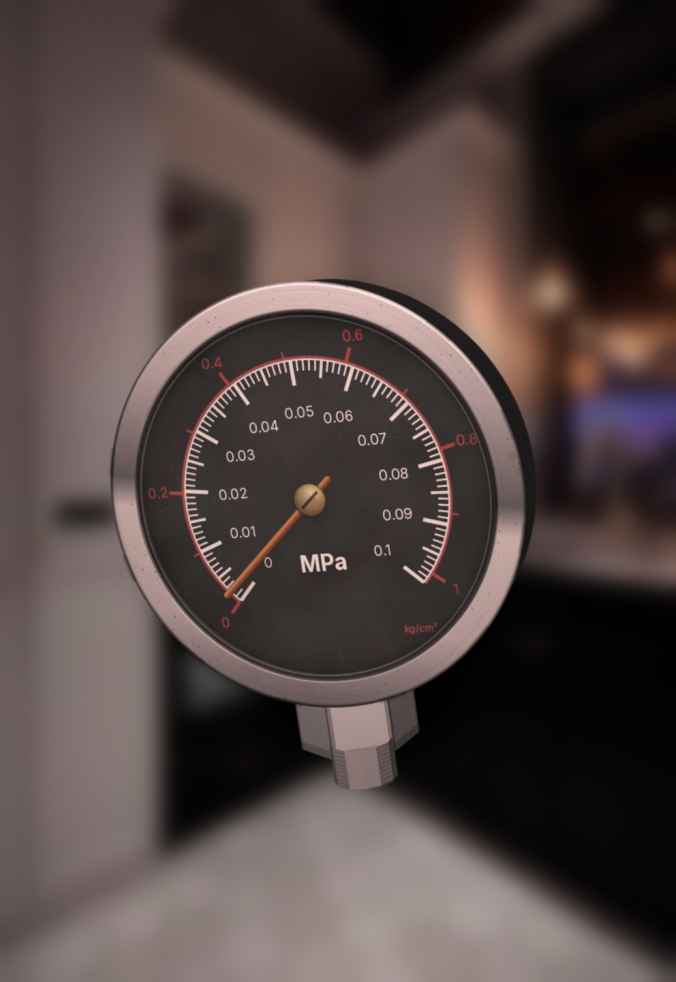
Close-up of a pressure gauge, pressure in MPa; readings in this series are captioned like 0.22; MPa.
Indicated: 0.002; MPa
